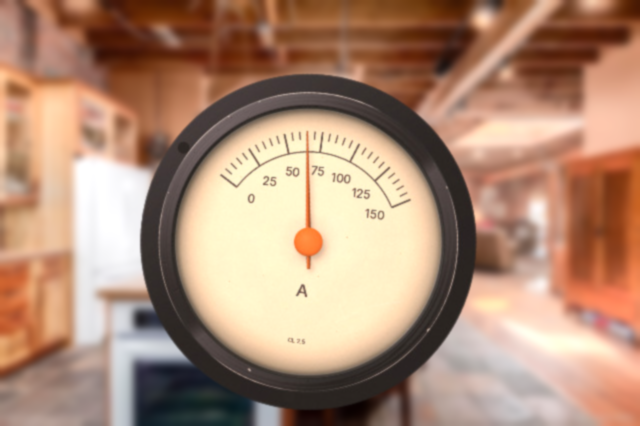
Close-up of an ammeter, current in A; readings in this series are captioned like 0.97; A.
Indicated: 65; A
